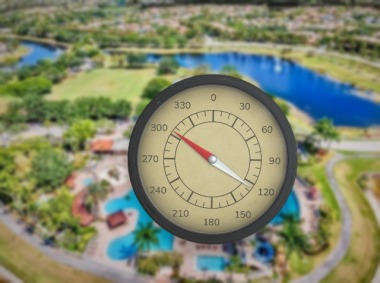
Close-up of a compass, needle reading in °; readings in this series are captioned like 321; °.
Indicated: 305; °
